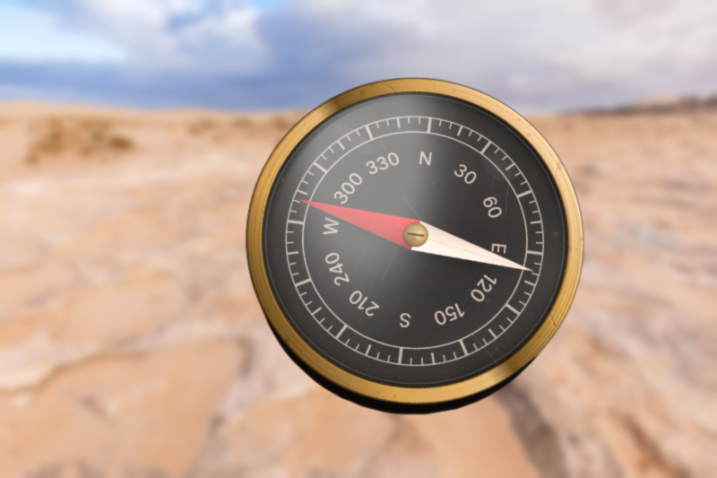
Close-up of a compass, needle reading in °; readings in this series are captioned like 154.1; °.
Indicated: 280; °
